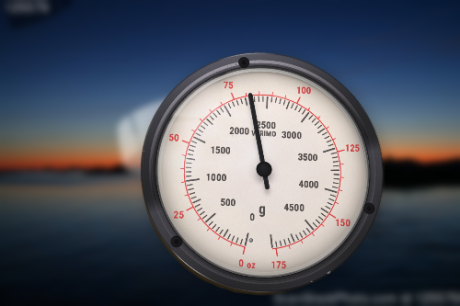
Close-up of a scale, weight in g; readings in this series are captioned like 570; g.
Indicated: 2300; g
